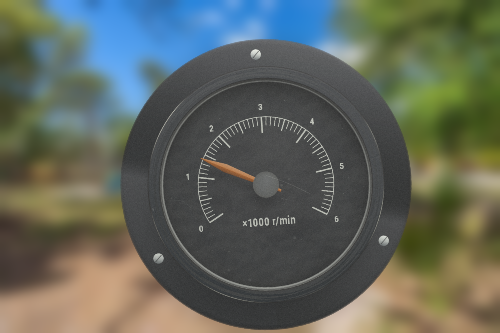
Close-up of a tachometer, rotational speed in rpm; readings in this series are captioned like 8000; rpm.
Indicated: 1400; rpm
